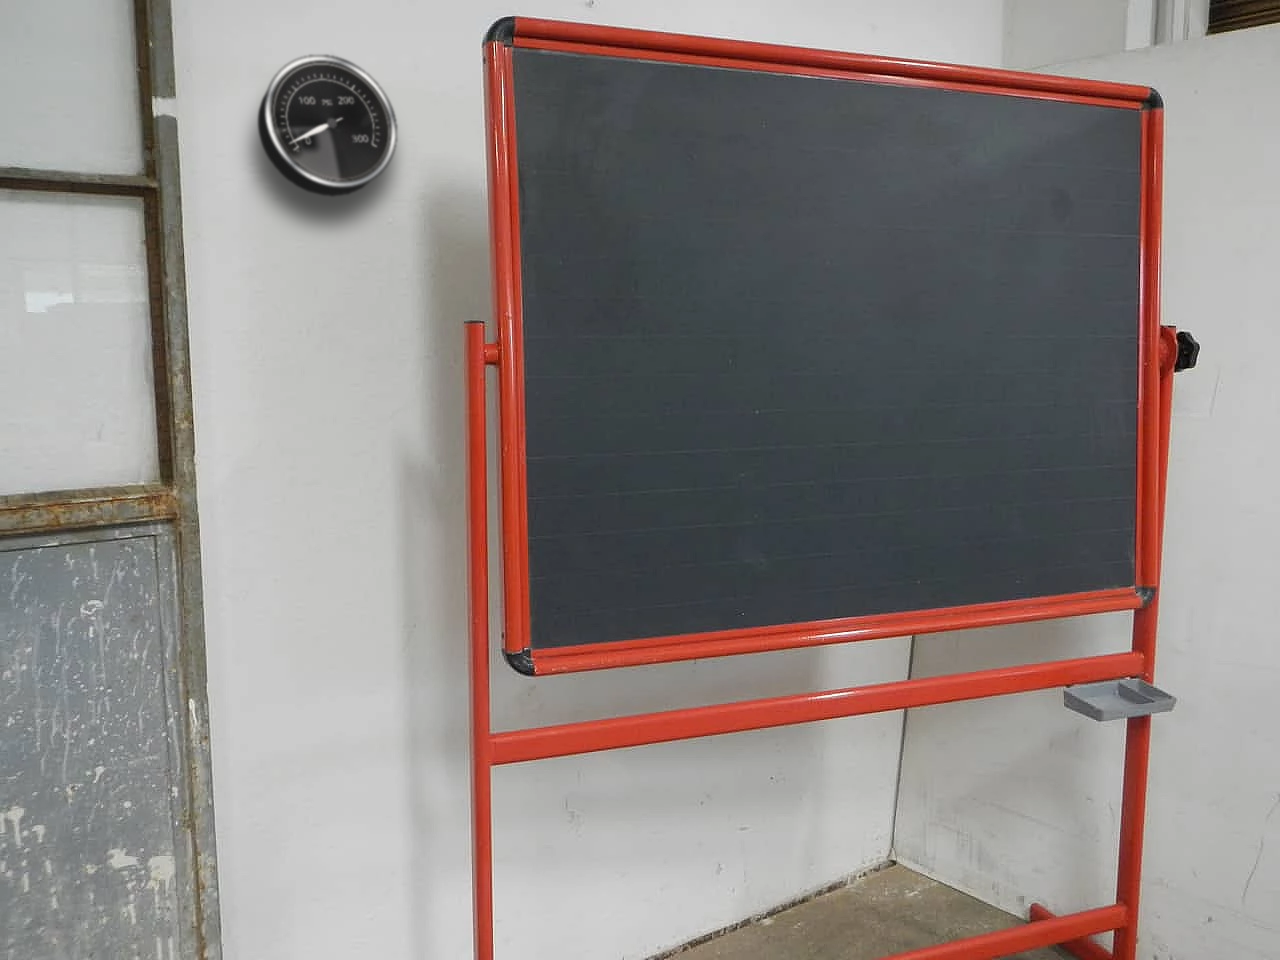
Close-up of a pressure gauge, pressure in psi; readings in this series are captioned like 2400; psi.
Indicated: 10; psi
